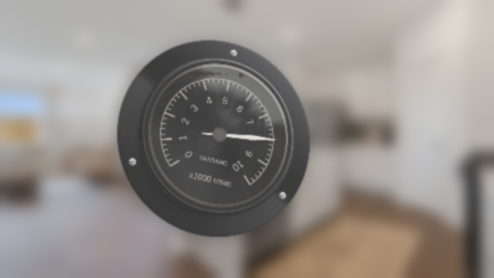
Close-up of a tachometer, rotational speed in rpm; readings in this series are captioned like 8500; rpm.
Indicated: 8000; rpm
